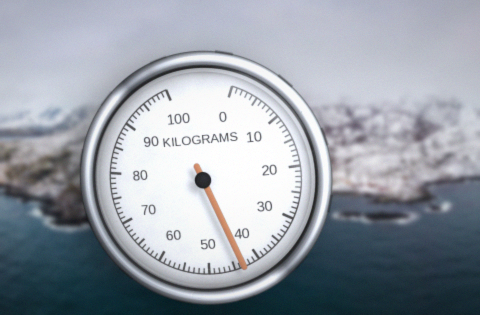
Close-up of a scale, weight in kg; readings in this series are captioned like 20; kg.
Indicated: 43; kg
